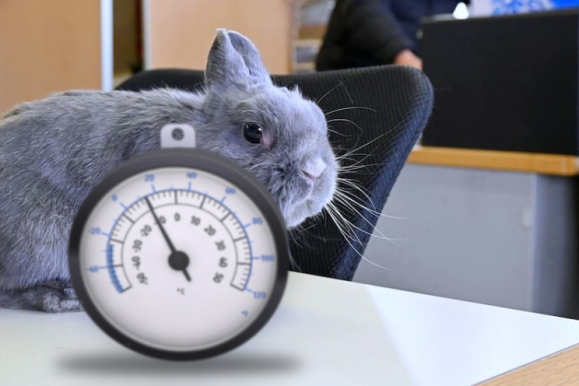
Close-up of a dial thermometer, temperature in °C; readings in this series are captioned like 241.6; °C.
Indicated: -10; °C
